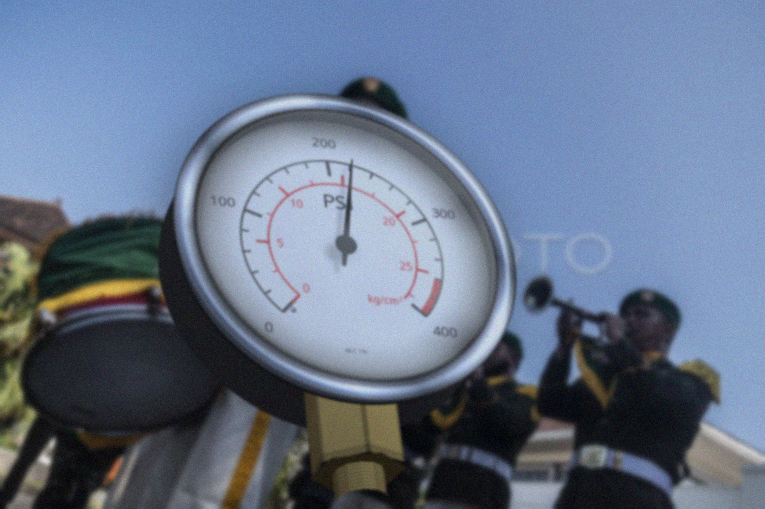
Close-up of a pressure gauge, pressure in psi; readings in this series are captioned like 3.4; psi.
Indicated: 220; psi
